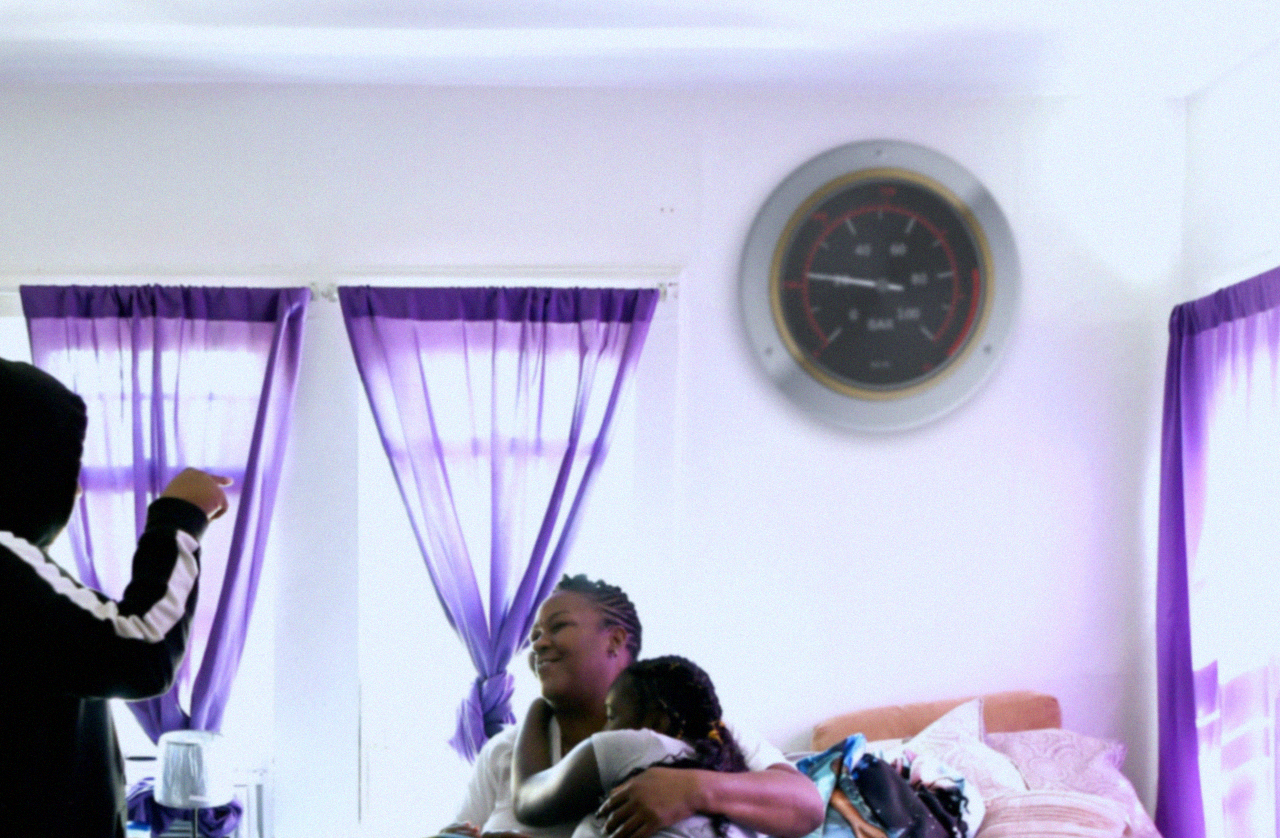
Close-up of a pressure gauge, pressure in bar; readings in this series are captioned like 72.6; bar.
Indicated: 20; bar
